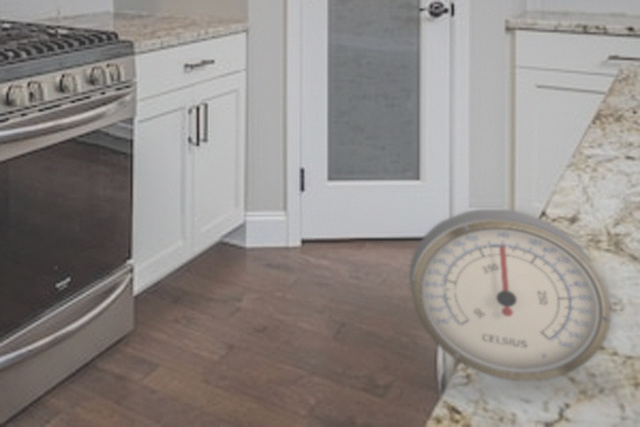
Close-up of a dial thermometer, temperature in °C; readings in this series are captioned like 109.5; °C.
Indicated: 170; °C
